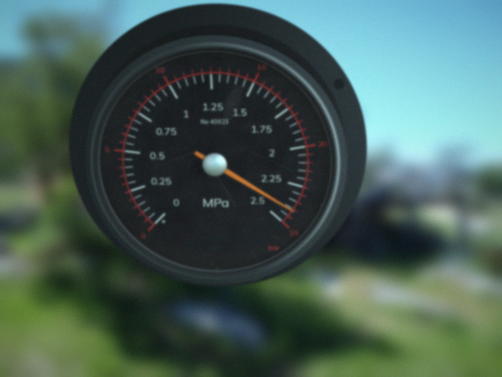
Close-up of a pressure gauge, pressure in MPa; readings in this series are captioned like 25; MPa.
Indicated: 2.4; MPa
